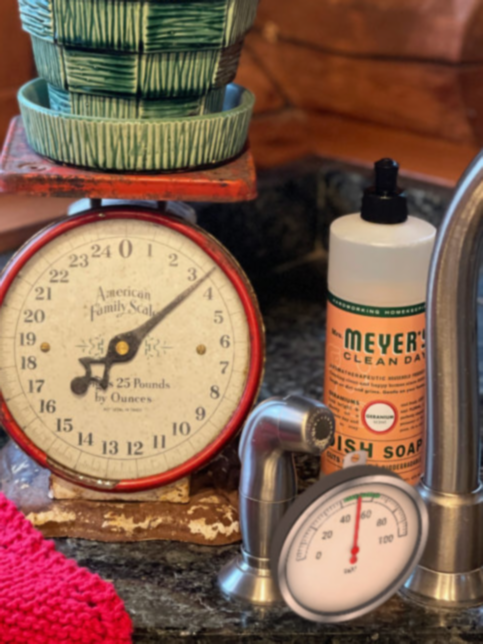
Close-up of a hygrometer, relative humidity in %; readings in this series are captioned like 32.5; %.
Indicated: 50; %
